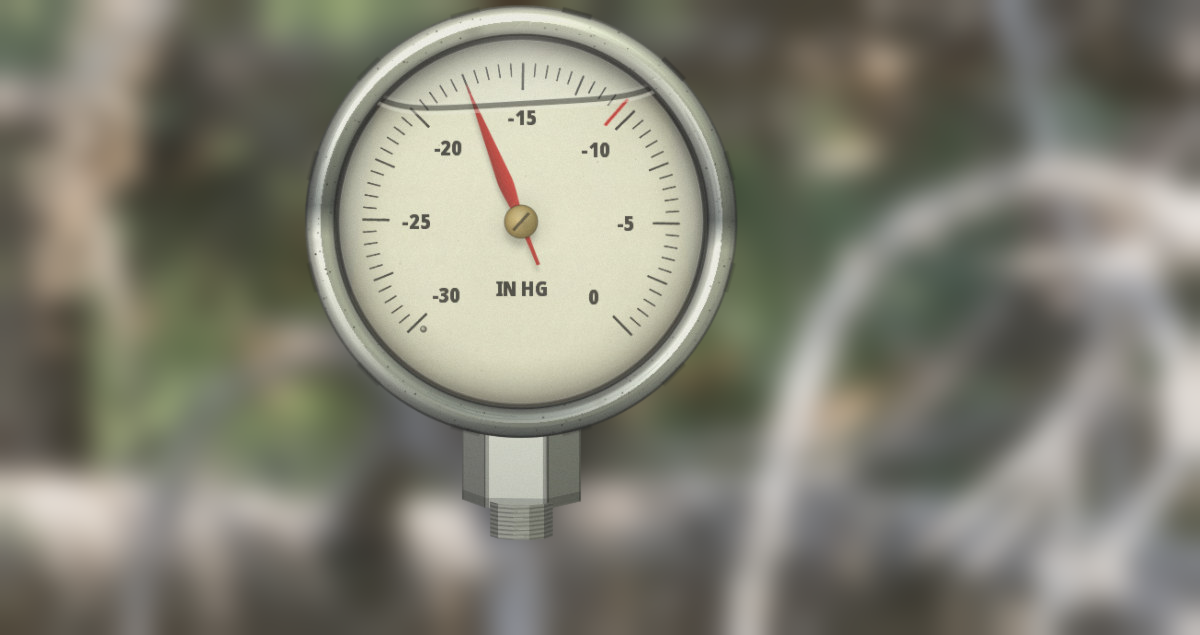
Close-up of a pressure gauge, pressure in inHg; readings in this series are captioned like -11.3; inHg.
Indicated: -17.5; inHg
